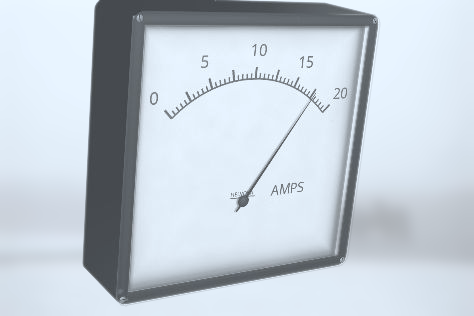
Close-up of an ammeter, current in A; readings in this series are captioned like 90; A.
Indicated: 17.5; A
